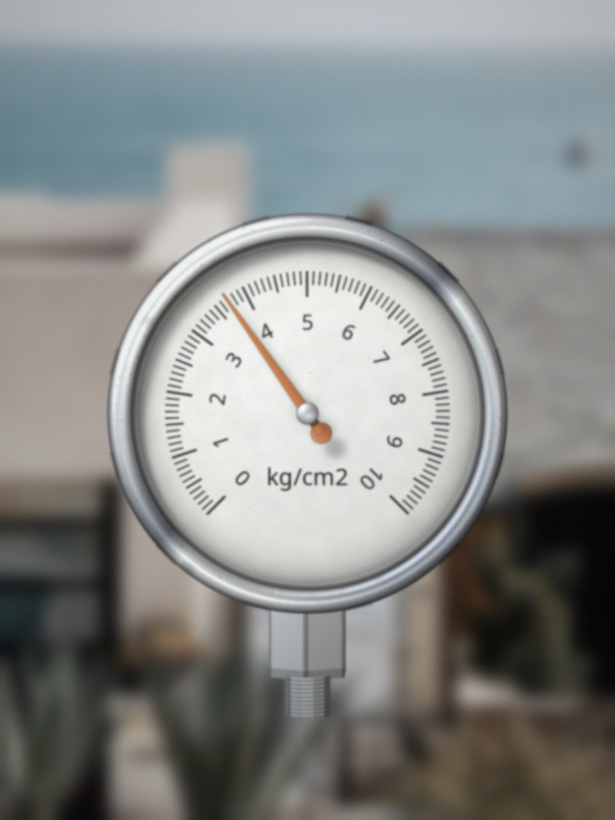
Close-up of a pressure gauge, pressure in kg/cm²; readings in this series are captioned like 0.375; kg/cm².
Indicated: 3.7; kg/cm²
